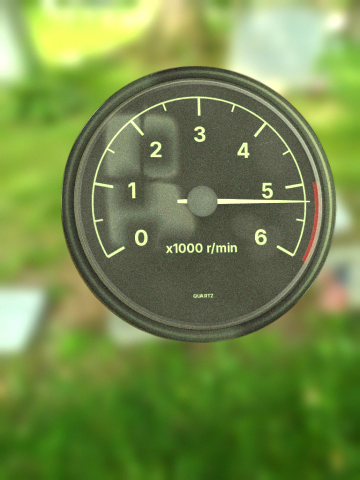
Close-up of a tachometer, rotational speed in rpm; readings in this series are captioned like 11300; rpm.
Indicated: 5250; rpm
